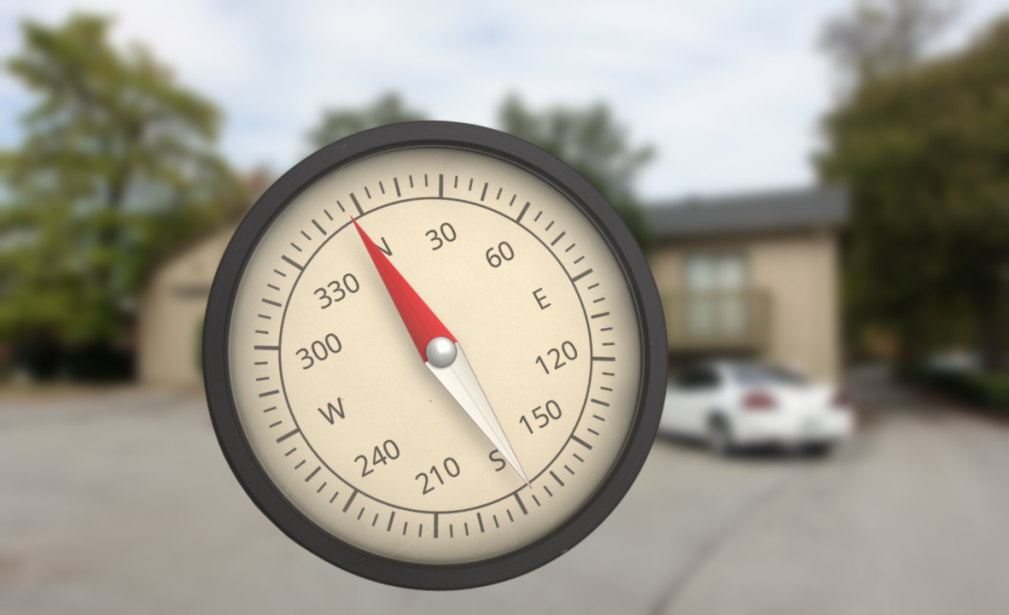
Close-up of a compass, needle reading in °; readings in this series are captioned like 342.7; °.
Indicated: 355; °
